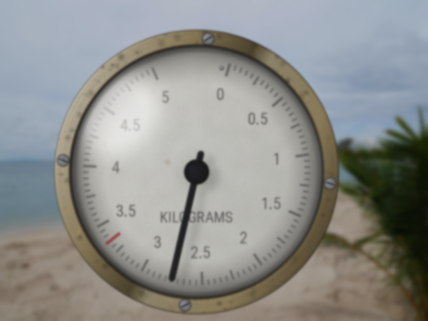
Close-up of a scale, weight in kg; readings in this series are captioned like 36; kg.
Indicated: 2.75; kg
